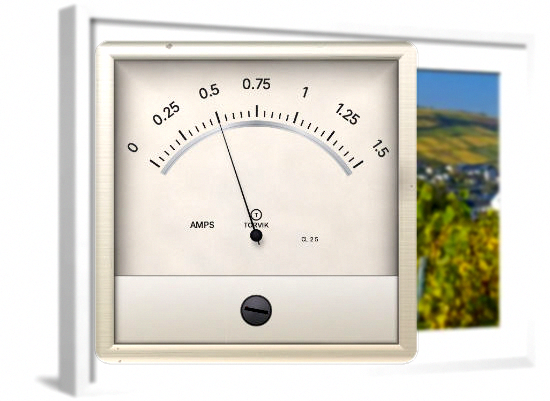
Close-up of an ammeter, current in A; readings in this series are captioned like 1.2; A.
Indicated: 0.5; A
